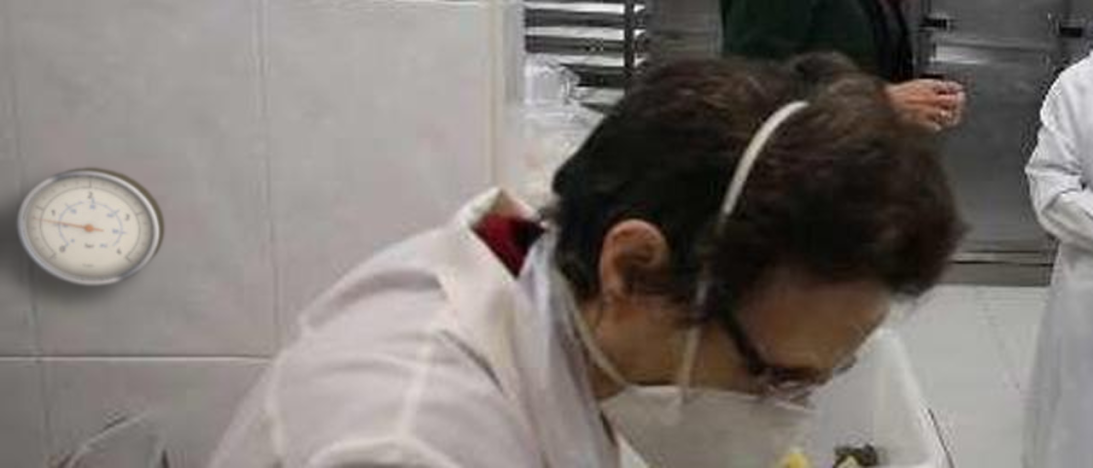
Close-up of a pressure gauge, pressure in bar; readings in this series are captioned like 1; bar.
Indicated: 0.8; bar
